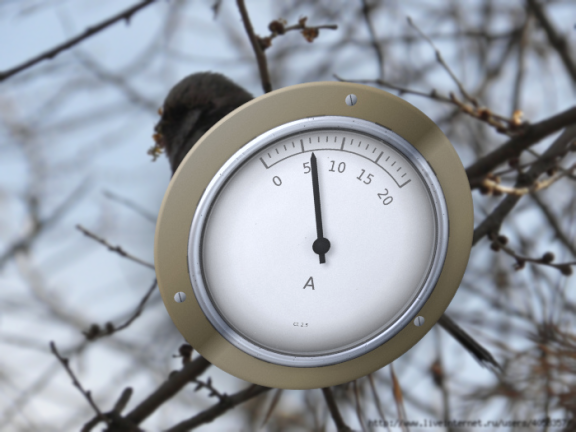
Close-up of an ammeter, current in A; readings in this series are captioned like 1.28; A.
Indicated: 6; A
